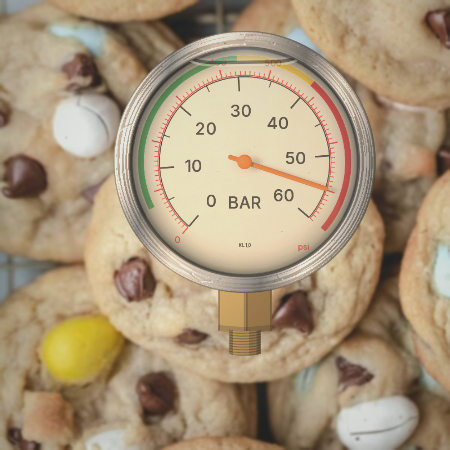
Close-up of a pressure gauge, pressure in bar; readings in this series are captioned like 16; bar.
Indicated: 55; bar
